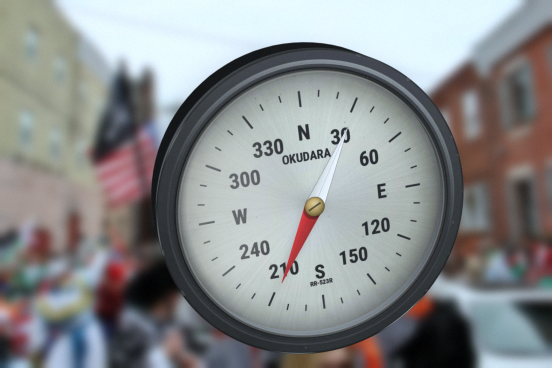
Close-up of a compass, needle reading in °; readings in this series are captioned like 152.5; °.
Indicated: 210; °
